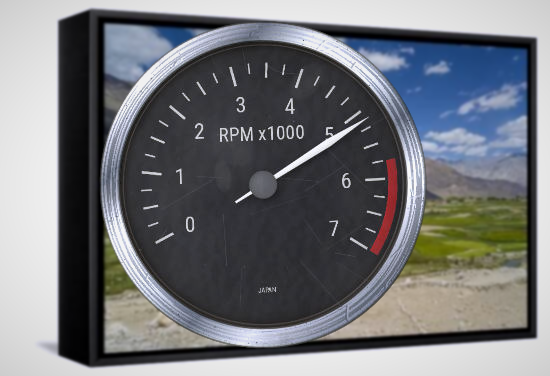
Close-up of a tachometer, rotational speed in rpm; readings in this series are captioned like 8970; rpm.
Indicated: 5125; rpm
